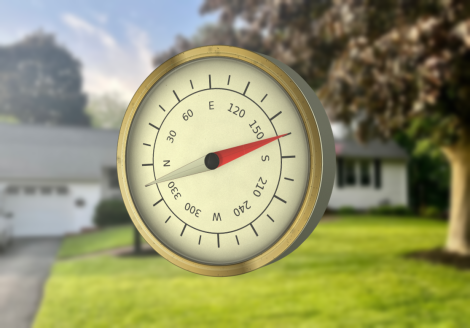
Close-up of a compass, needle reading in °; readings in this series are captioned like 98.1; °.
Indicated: 165; °
